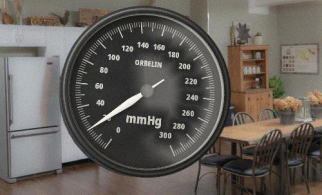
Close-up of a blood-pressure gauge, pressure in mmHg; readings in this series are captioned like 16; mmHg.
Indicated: 20; mmHg
